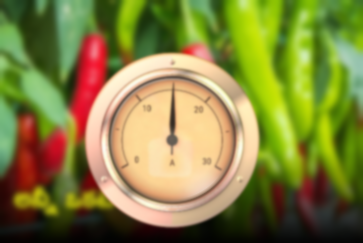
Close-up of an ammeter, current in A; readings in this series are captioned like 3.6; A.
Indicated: 15; A
